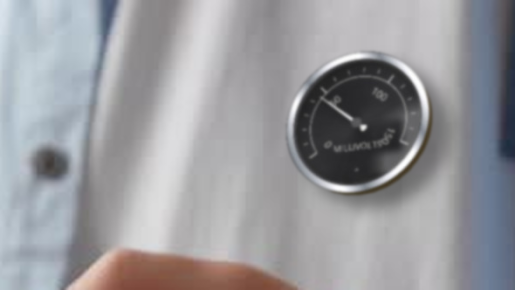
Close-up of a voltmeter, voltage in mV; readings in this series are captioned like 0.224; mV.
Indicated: 45; mV
